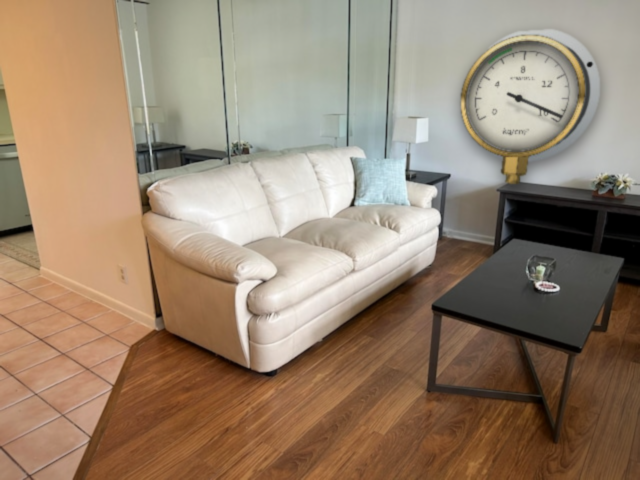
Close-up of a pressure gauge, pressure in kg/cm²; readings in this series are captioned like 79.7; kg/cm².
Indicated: 15.5; kg/cm²
